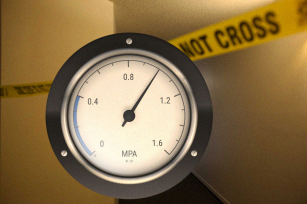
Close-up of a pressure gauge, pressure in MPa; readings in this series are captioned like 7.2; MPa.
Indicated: 1; MPa
